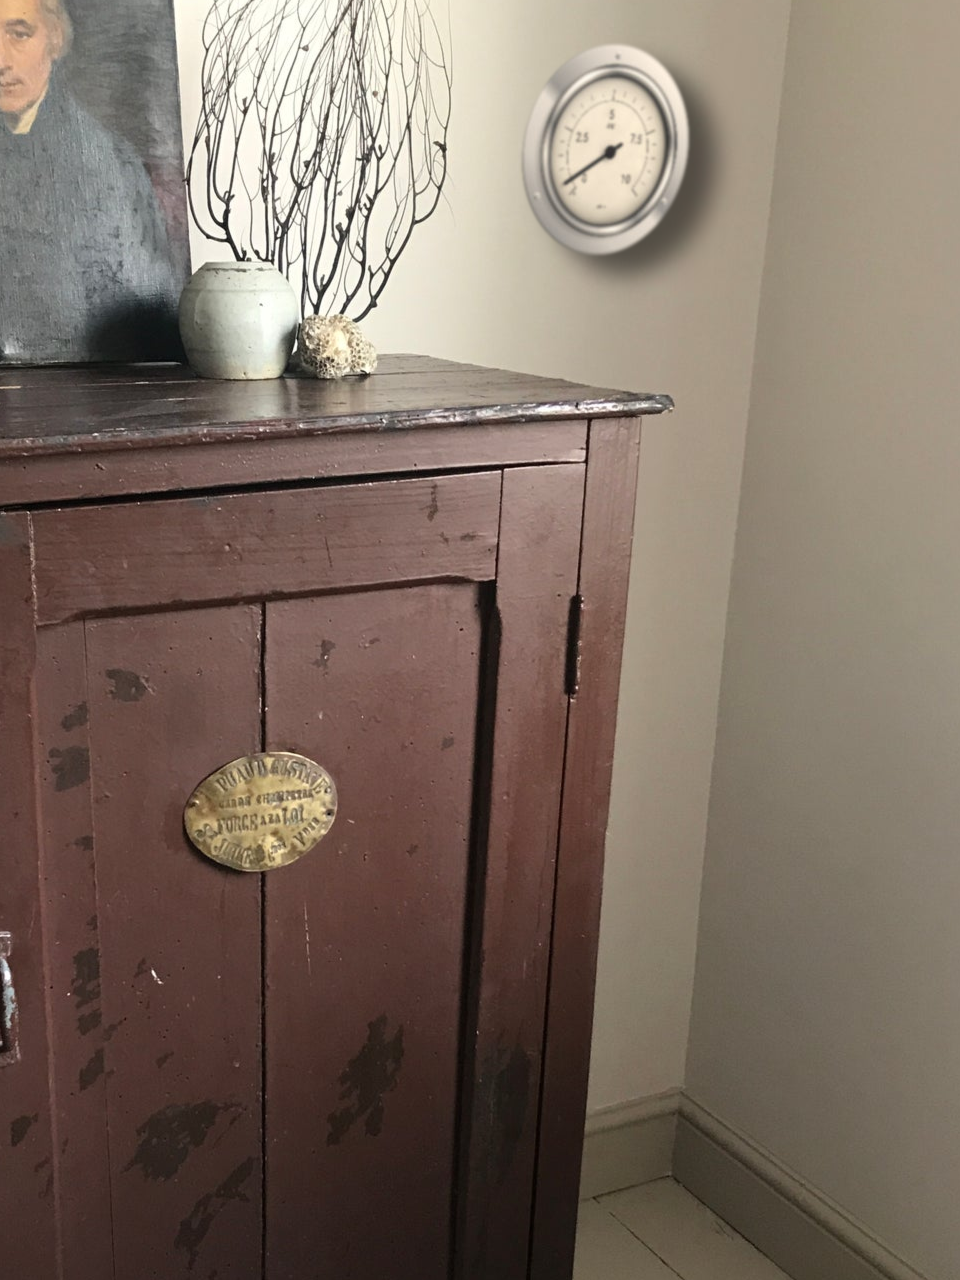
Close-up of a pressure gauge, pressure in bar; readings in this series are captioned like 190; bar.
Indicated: 0.5; bar
